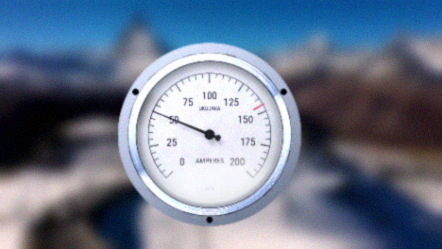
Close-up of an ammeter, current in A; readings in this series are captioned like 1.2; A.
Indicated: 50; A
